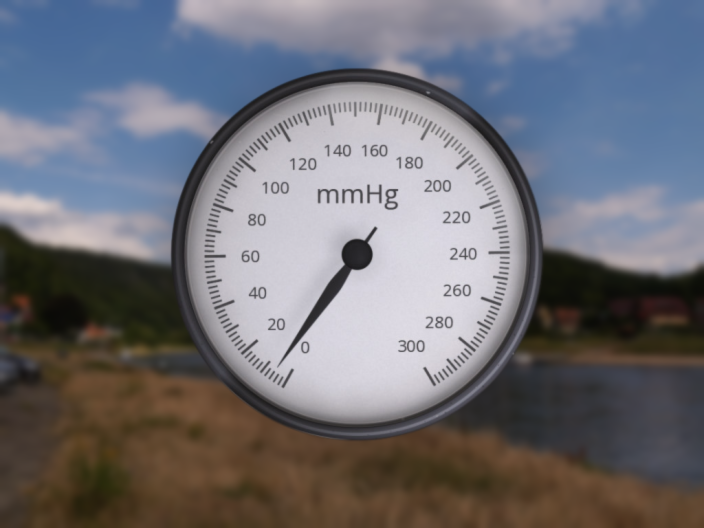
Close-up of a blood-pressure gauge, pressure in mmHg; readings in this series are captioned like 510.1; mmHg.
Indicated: 6; mmHg
